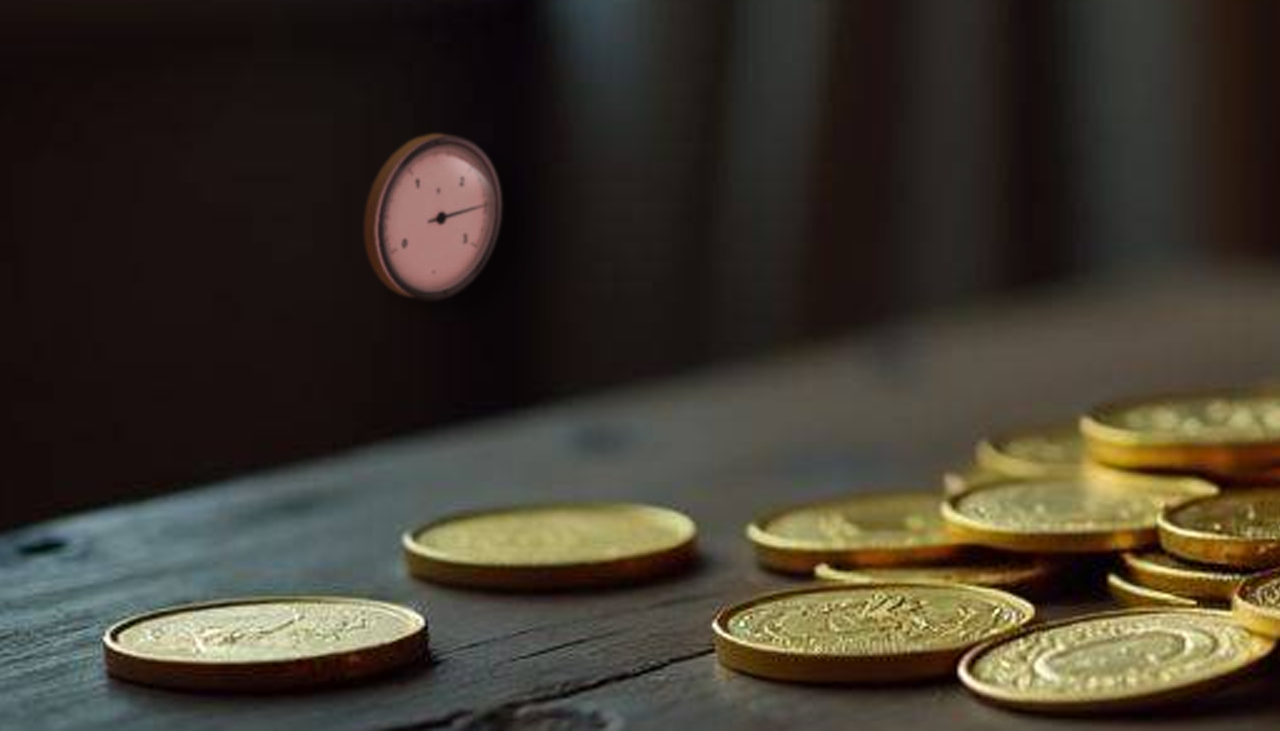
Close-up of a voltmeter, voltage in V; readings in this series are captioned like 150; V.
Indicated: 2.5; V
